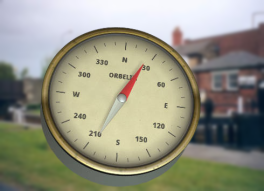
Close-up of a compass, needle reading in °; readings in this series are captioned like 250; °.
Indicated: 25; °
